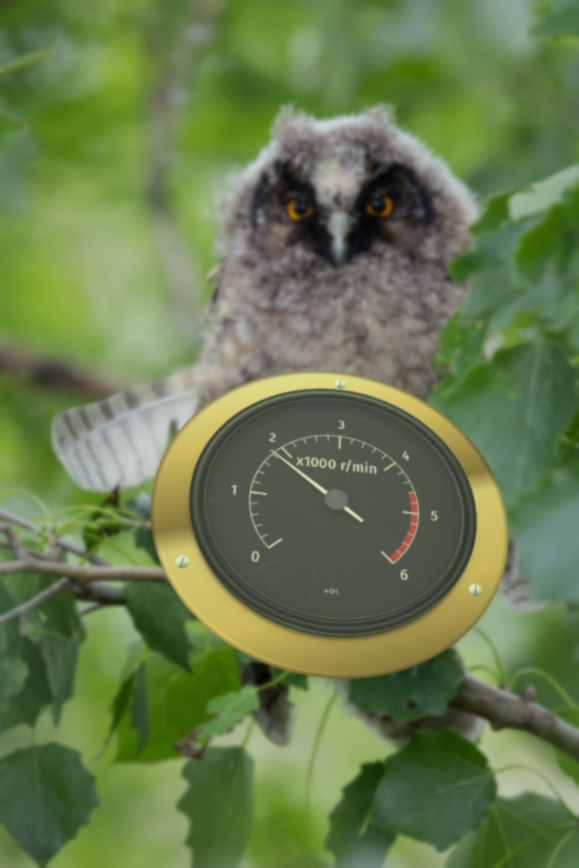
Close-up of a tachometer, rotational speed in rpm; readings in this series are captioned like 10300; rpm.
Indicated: 1800; rpm
